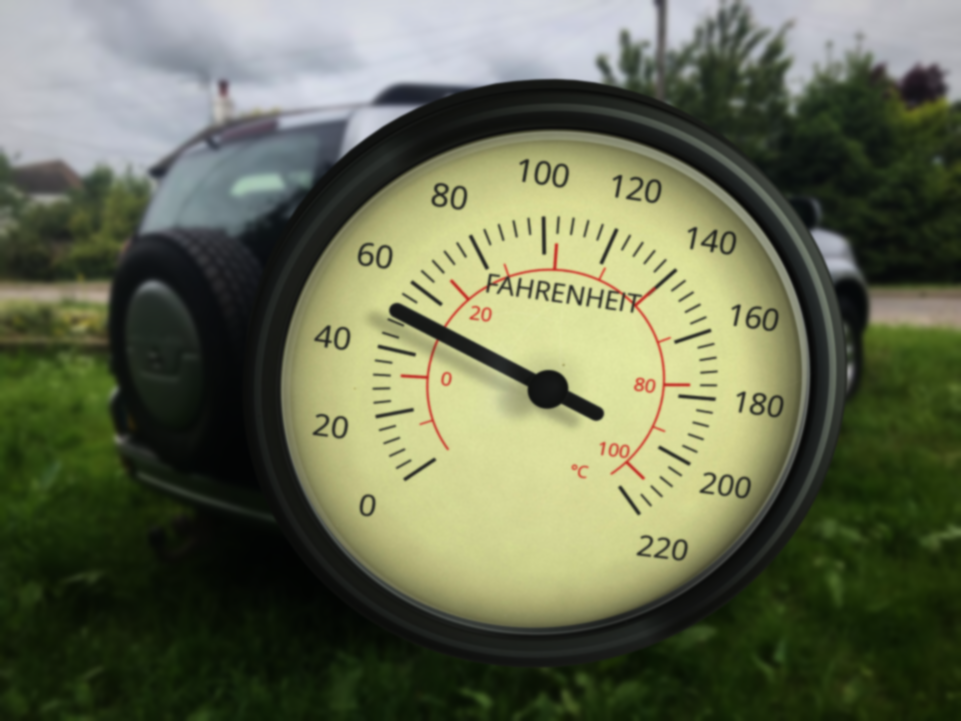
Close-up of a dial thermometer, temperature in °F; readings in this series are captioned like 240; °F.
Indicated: 52; °F
